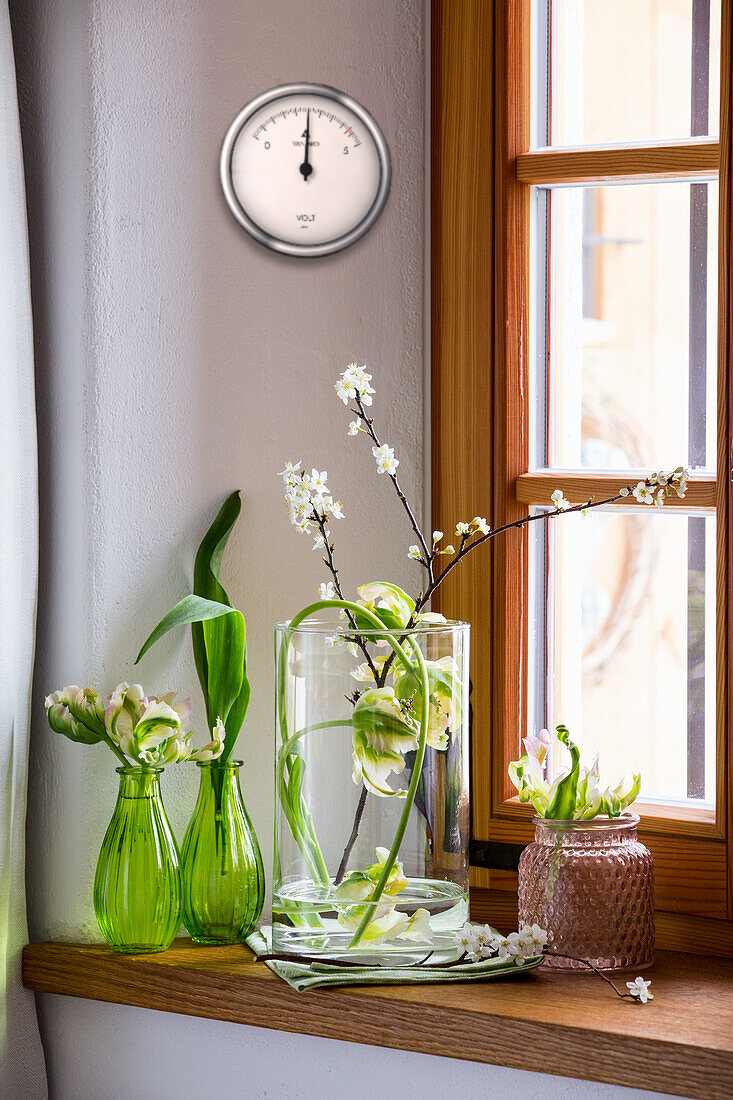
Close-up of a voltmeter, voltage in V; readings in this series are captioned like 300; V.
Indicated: 2.5; V
